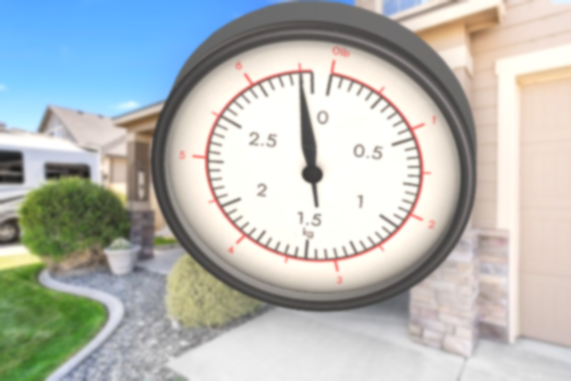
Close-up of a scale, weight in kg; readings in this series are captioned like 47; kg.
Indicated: 2.95; kg
